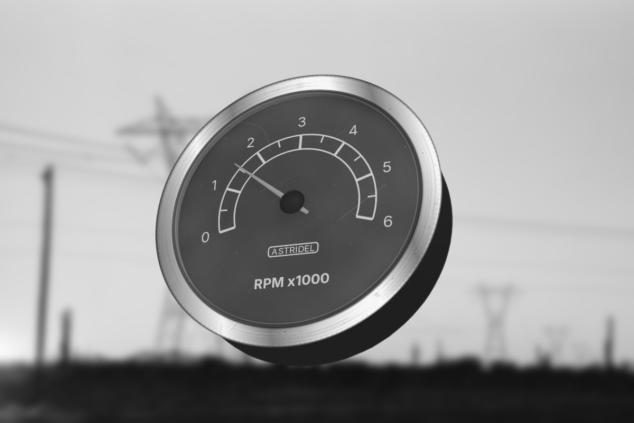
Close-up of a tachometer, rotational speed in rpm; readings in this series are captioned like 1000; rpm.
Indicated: 1500; rpm
